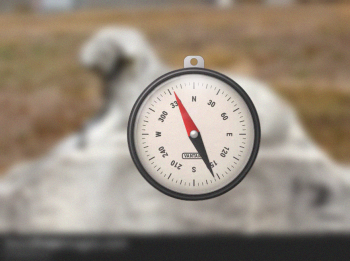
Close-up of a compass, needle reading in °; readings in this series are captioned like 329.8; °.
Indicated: 335; °
